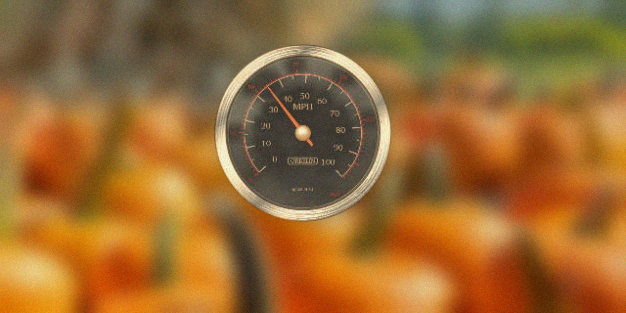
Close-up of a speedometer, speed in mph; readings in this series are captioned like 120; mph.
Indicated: 35; mph
